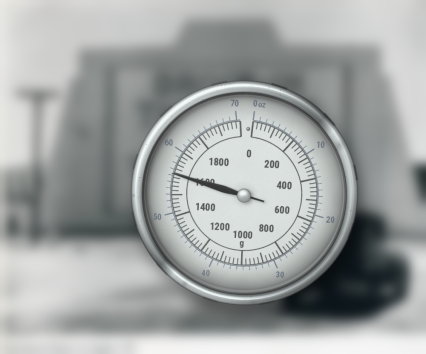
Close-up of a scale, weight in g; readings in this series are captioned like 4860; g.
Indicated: 1600; g
